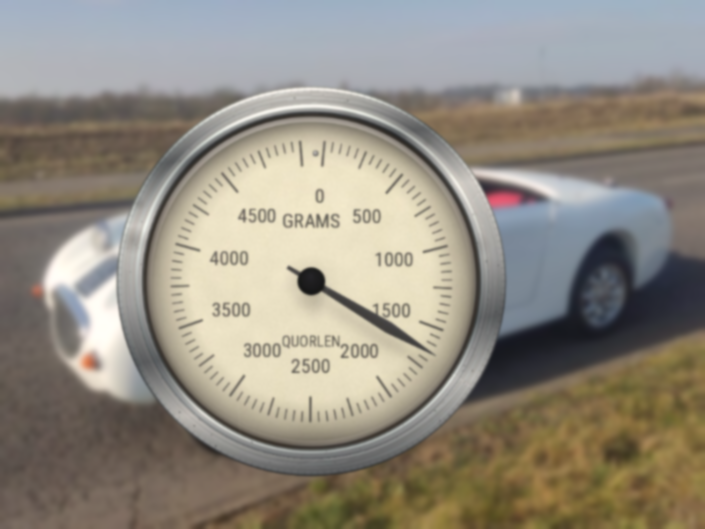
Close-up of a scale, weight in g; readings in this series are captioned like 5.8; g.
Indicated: 1650; g
